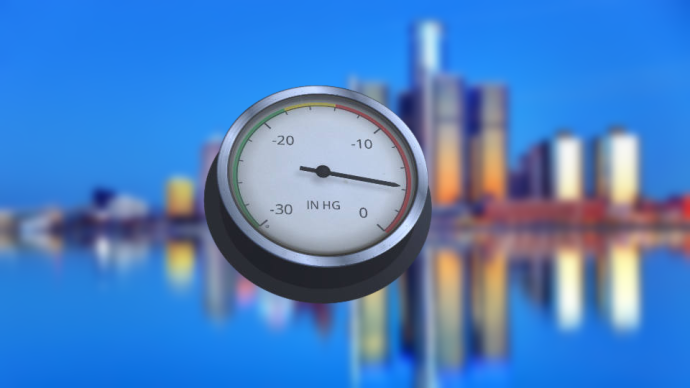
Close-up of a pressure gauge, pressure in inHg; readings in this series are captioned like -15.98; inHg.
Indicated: -4; inHg
